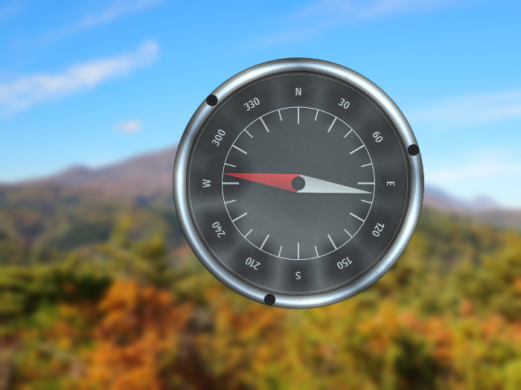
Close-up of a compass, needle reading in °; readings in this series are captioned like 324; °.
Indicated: 277.5; °
